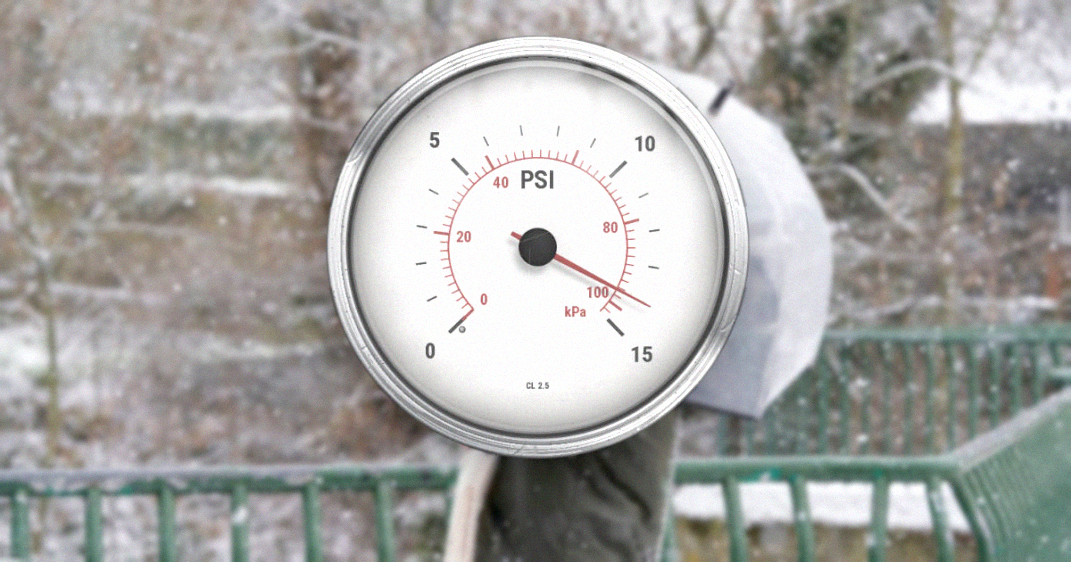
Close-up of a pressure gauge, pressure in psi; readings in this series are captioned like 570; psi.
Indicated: 14; psi
